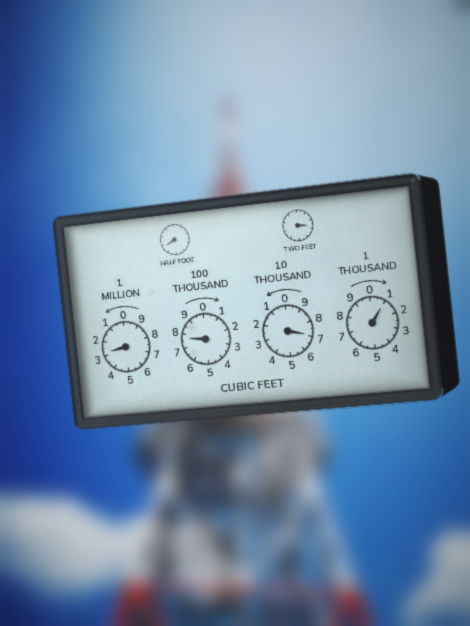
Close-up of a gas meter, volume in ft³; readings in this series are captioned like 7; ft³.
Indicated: 277100; ft³
